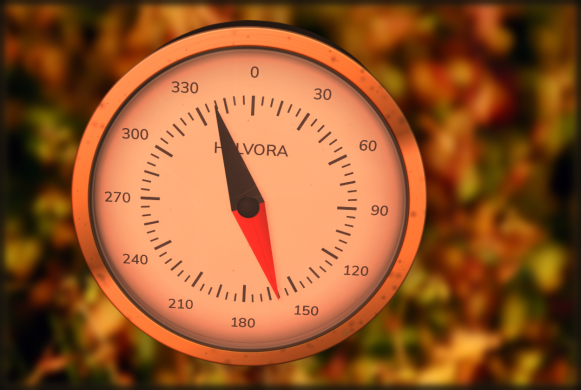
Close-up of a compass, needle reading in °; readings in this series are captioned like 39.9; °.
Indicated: 160; °
